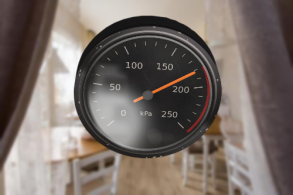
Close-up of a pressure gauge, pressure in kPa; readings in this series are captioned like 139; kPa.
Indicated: 180; kPa
